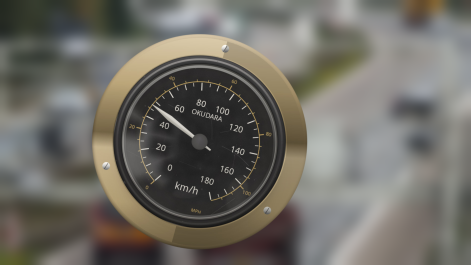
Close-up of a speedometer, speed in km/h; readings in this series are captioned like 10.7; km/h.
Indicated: 47.5; km/h
